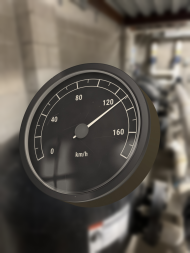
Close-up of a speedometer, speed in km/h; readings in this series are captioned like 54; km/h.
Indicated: 130; km/h
